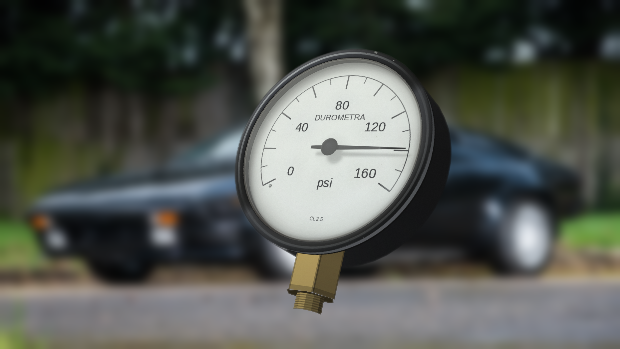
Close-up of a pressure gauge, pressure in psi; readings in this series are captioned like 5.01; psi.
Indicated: 140; psi
